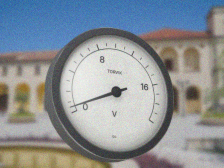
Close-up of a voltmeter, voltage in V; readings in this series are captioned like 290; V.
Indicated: 0.5; V
